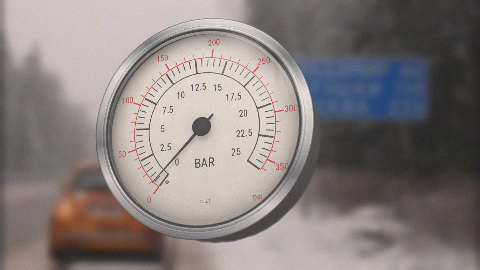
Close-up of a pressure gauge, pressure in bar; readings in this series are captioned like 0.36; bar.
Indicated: 0.5; bar
